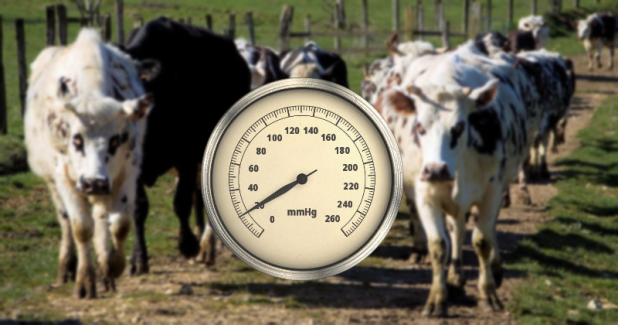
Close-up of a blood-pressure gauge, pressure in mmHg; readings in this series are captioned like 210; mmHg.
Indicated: 20; mmHg
